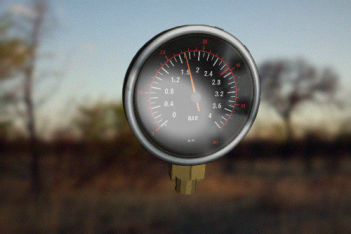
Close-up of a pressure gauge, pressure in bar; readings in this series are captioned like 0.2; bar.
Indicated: 1.7; bar
